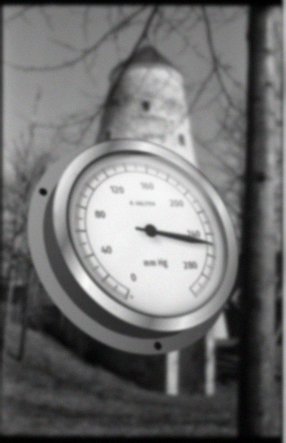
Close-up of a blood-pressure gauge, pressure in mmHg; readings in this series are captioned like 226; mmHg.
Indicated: 250; mmHg
